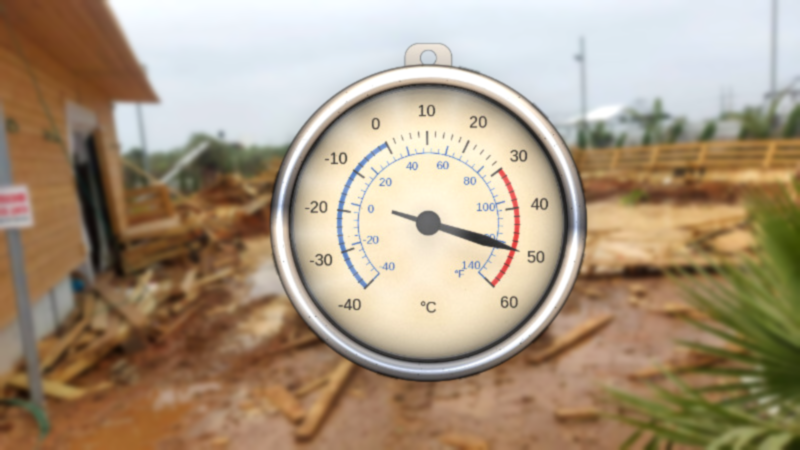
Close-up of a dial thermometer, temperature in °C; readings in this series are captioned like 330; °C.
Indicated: 50; °C
